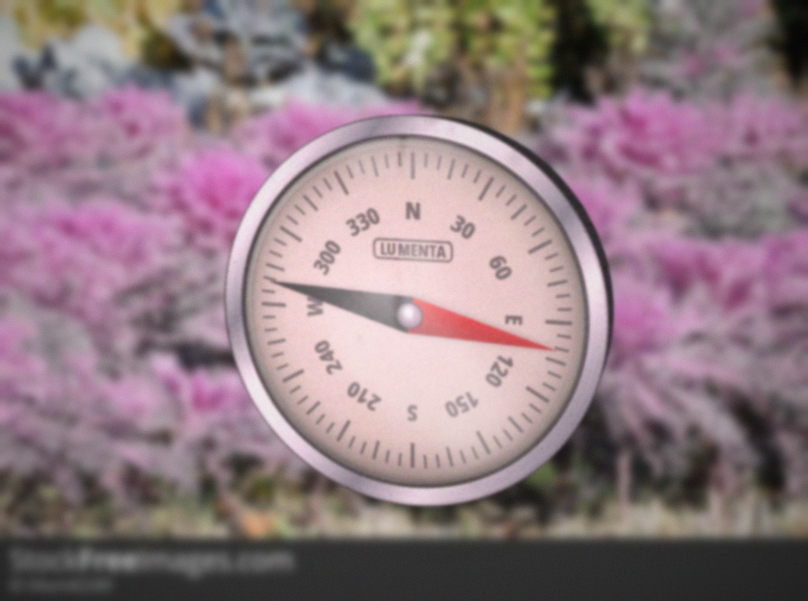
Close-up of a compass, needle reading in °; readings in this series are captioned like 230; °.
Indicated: 100; °
